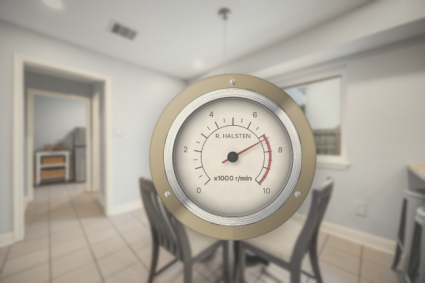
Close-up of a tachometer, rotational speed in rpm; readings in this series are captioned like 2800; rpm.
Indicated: 7250; rpm
